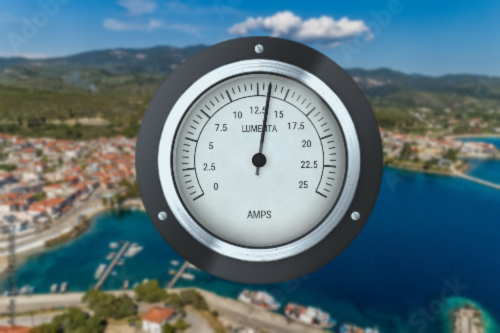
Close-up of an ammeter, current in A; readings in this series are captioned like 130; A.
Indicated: 13.5; A
